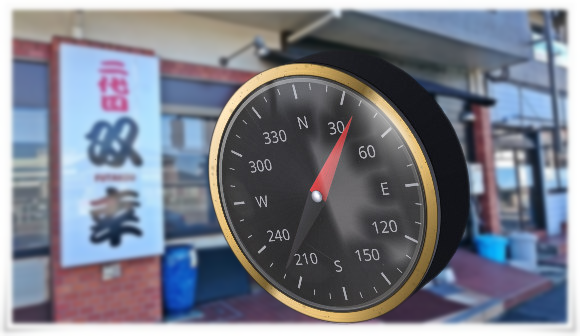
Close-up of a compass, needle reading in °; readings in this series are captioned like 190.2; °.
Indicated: 40; °
